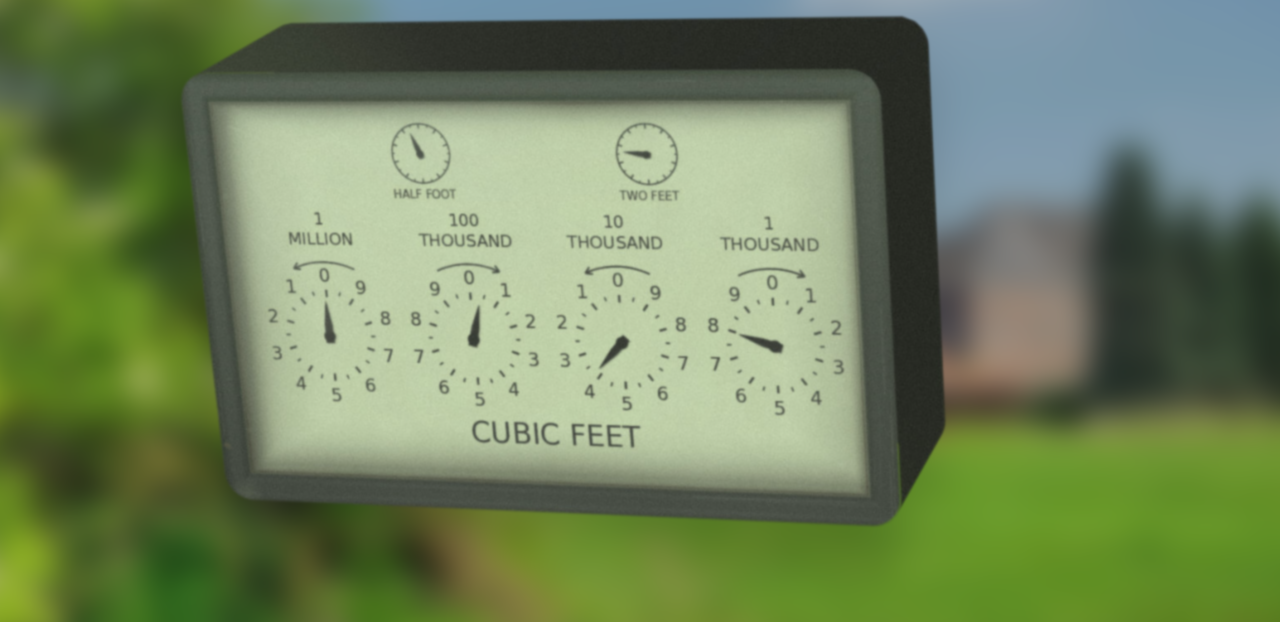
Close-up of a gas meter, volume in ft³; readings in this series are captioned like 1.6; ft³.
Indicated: 3800; ft³
